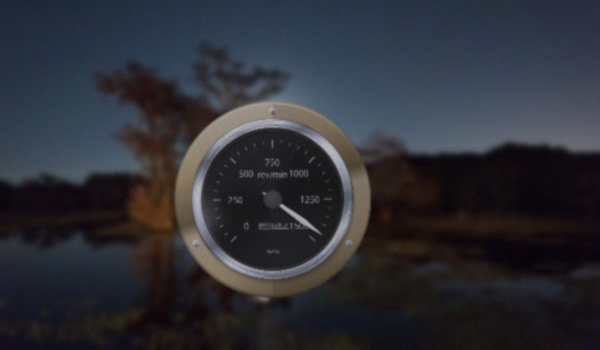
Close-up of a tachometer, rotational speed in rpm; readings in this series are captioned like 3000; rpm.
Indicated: 1450; rpm
